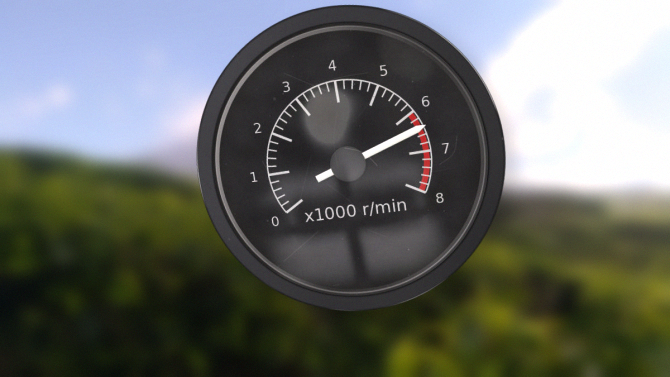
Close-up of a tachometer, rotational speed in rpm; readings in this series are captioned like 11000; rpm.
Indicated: 6400; rpm
